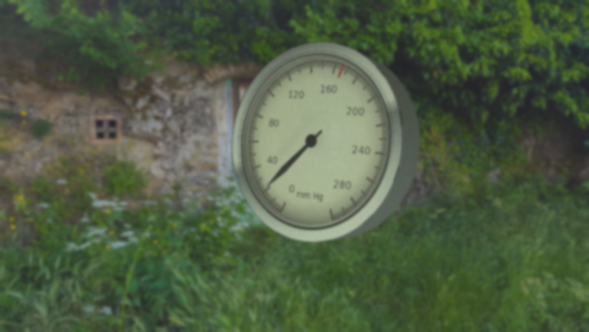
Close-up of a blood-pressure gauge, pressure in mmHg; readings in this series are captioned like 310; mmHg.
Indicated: 20; mmHg
